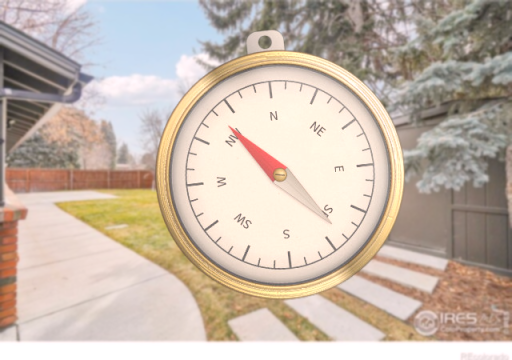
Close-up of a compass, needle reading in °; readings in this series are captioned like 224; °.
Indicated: 320; °
